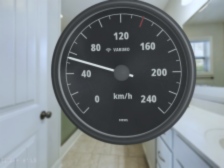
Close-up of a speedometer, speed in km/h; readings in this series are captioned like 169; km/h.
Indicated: 55; km/h
